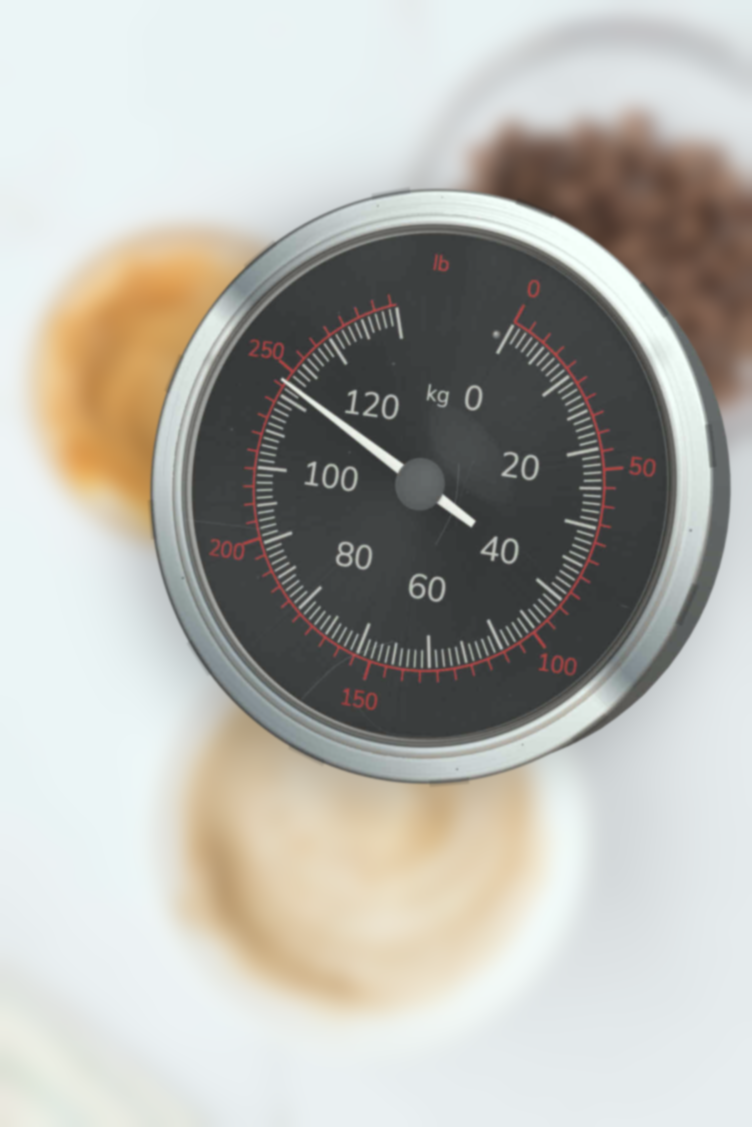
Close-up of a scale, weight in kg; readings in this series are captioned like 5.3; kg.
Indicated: 112; kg
